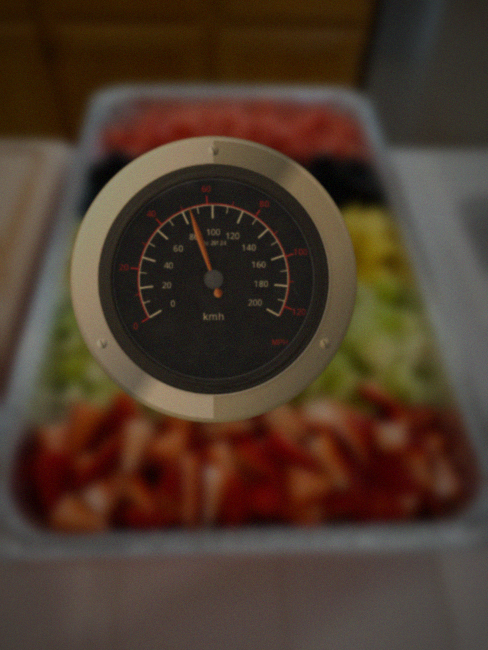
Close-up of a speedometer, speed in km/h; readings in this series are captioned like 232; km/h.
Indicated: 85; km/h
